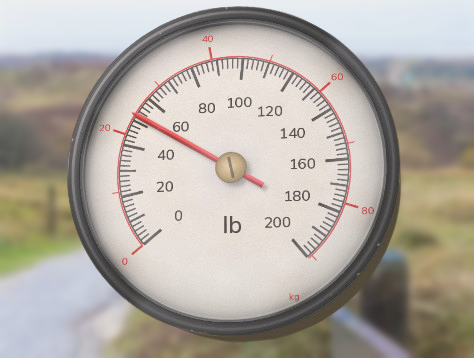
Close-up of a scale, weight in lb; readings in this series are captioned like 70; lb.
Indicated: 52; lb
